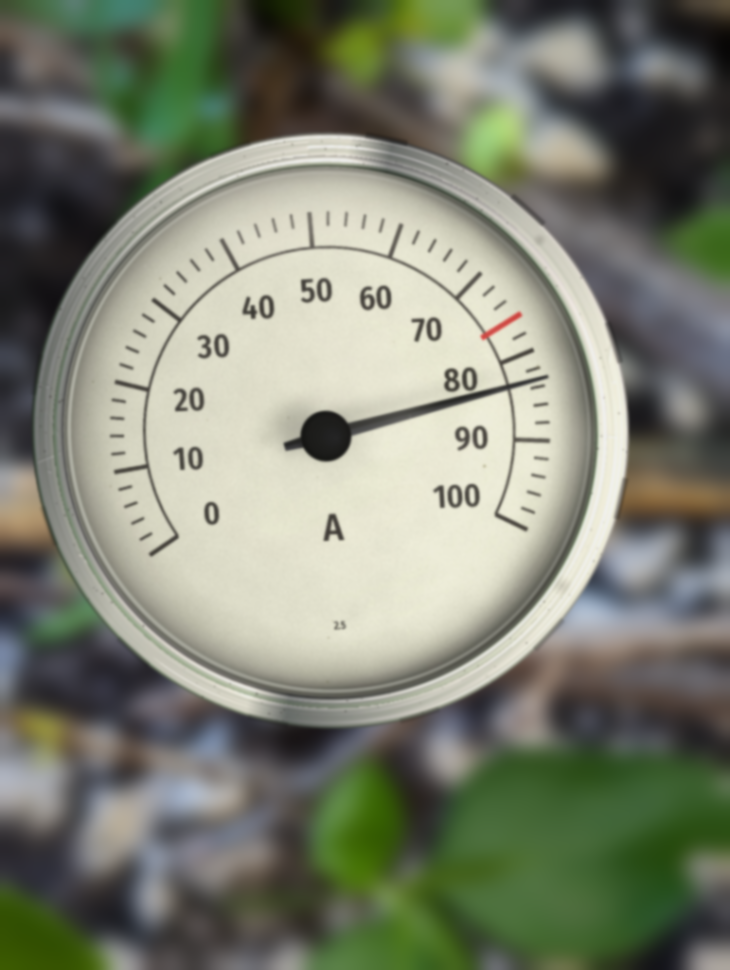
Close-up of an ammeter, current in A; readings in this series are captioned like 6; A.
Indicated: 83; A
